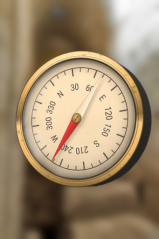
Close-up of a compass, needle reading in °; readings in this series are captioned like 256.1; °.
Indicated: 250; °
